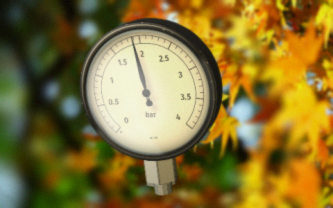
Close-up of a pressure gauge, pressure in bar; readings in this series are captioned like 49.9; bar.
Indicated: 1.9; bar
